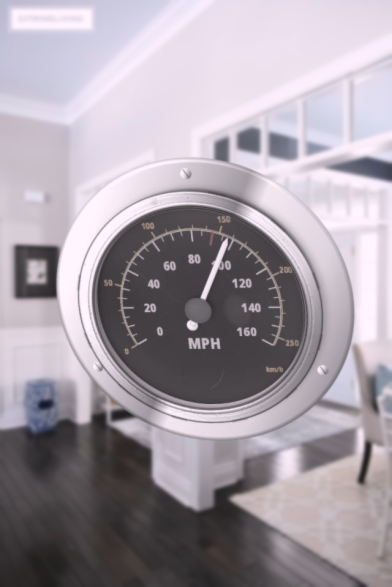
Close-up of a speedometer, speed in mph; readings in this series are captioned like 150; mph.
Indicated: 97.5; mph
